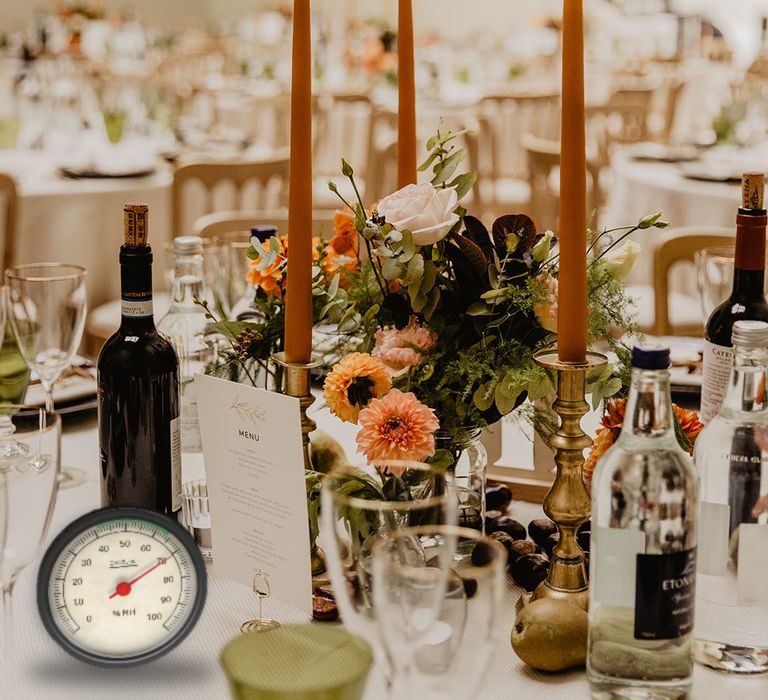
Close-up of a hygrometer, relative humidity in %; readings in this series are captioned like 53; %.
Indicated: 70; %
